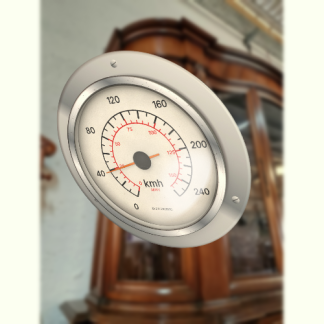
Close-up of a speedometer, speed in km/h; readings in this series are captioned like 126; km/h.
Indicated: 40; km/h
